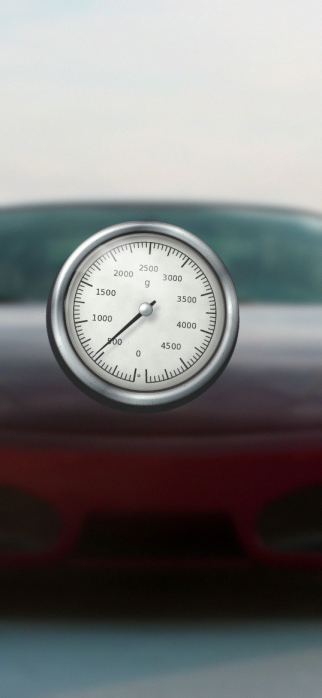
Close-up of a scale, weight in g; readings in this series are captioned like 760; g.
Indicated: 550; g
